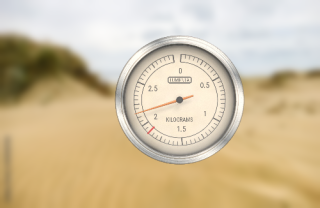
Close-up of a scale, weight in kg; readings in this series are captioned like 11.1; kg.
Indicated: 2.15; kg
